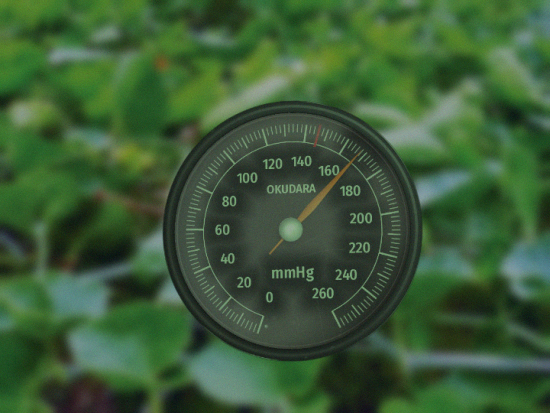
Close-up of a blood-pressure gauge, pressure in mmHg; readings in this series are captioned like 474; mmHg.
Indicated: 168; mmHg
